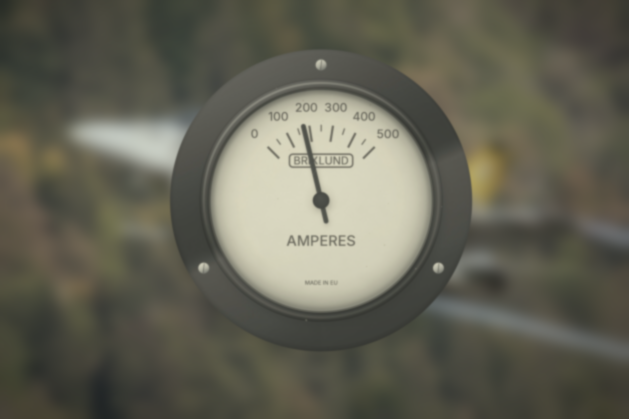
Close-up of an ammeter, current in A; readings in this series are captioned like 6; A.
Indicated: 175; A
